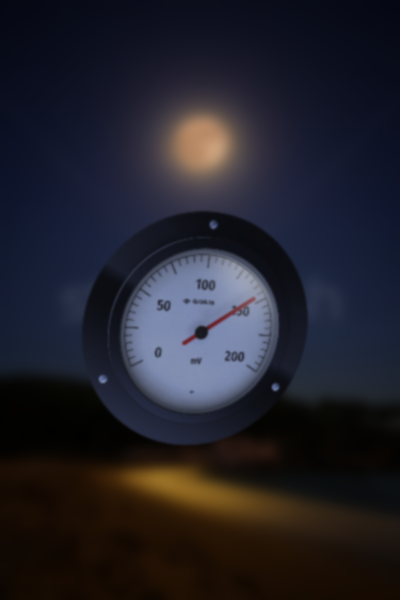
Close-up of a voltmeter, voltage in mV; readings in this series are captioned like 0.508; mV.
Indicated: 145; mV
